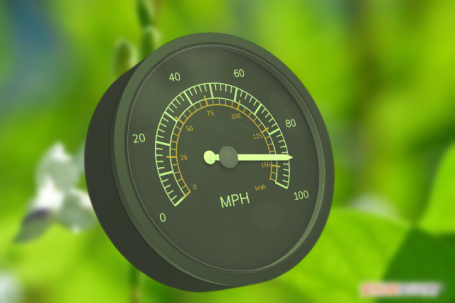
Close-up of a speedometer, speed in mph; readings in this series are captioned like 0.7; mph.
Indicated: 90; mph
